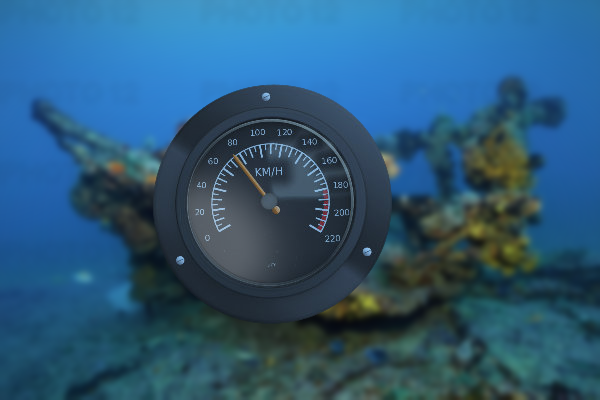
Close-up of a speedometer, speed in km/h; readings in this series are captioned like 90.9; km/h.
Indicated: 75; km/h
